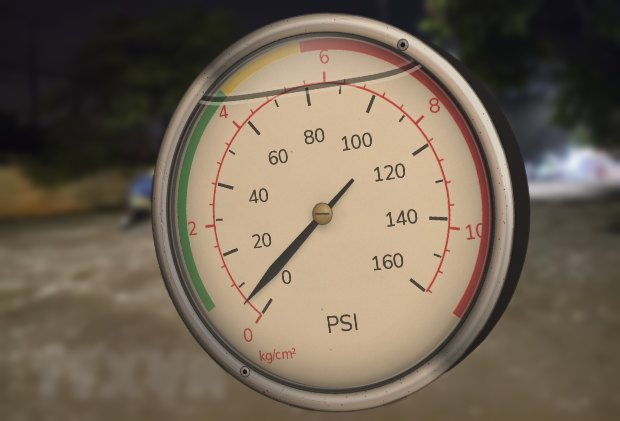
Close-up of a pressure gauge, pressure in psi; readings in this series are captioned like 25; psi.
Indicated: 5; psi
